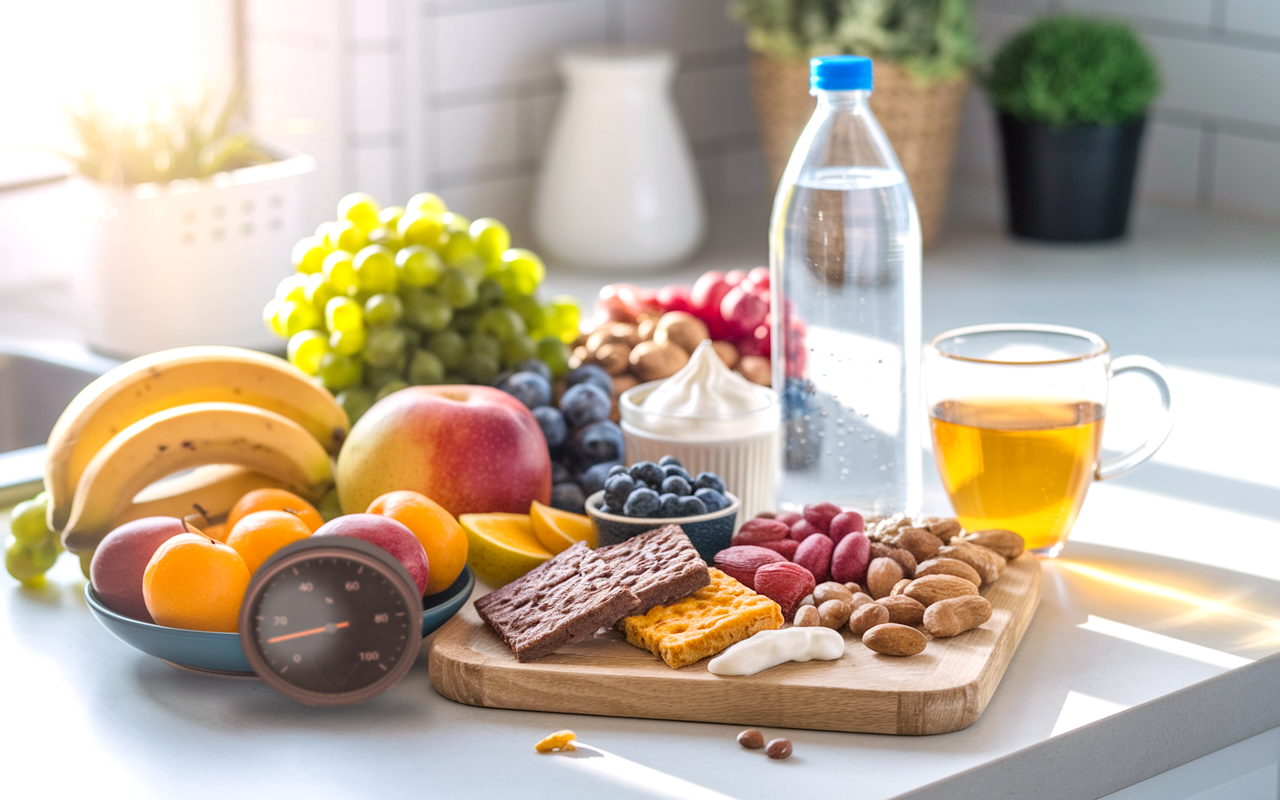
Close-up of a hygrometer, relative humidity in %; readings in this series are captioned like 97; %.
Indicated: 12; %
